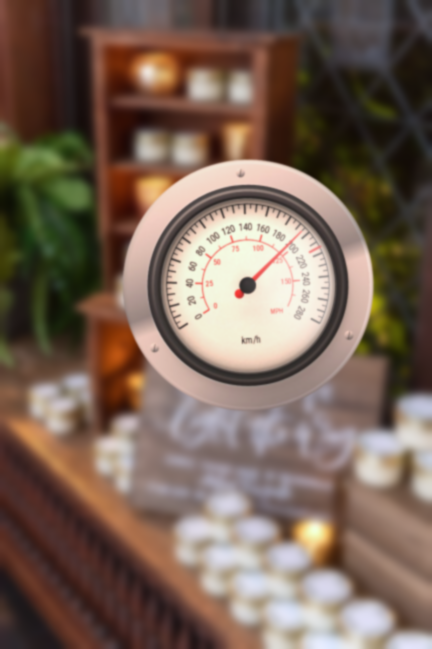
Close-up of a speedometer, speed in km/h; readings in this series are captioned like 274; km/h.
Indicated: 195; km/h
